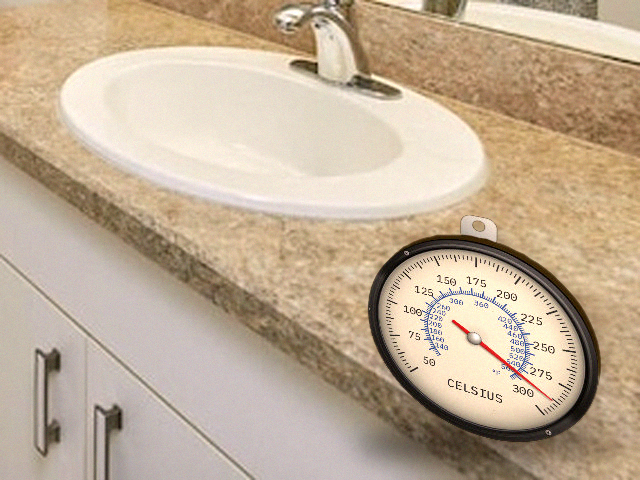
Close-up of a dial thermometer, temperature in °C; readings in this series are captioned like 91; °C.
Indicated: 287.5; °C
